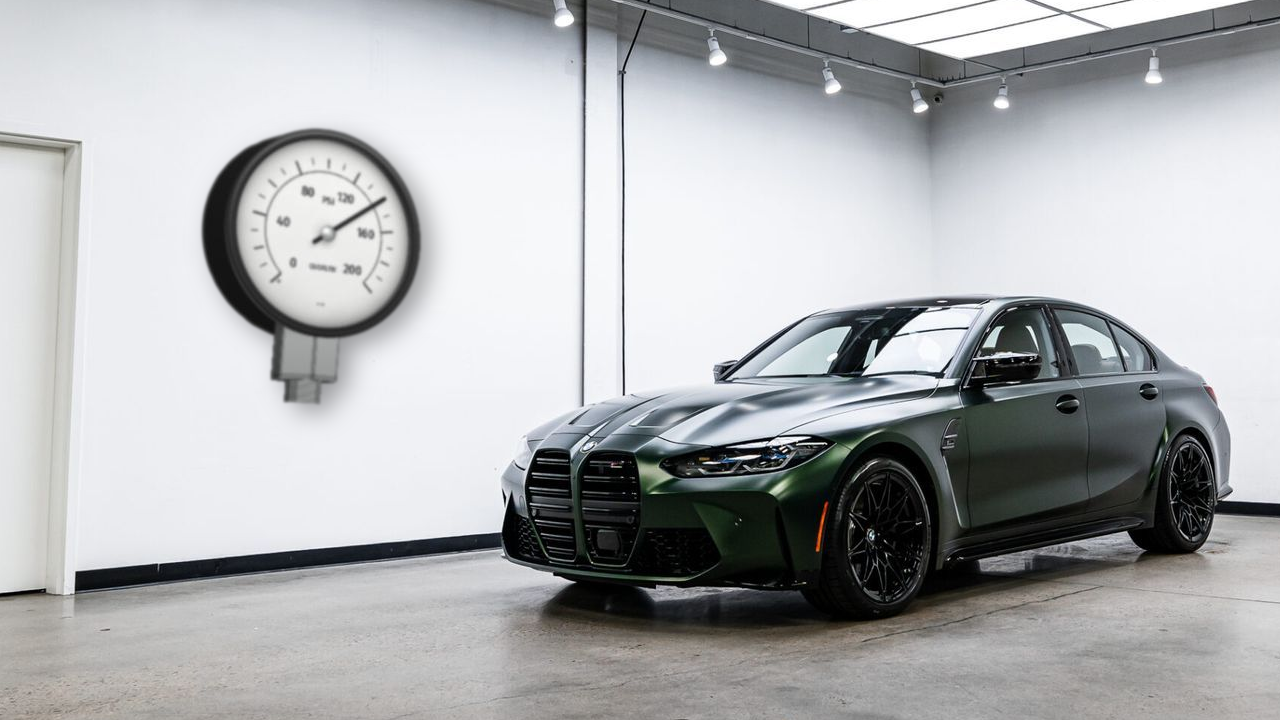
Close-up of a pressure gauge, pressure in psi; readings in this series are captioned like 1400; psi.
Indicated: 140; psi
